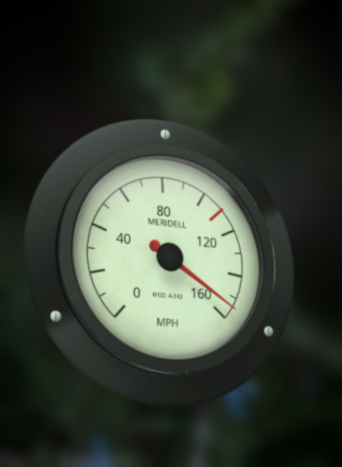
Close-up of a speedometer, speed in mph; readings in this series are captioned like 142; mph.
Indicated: 155; mph
